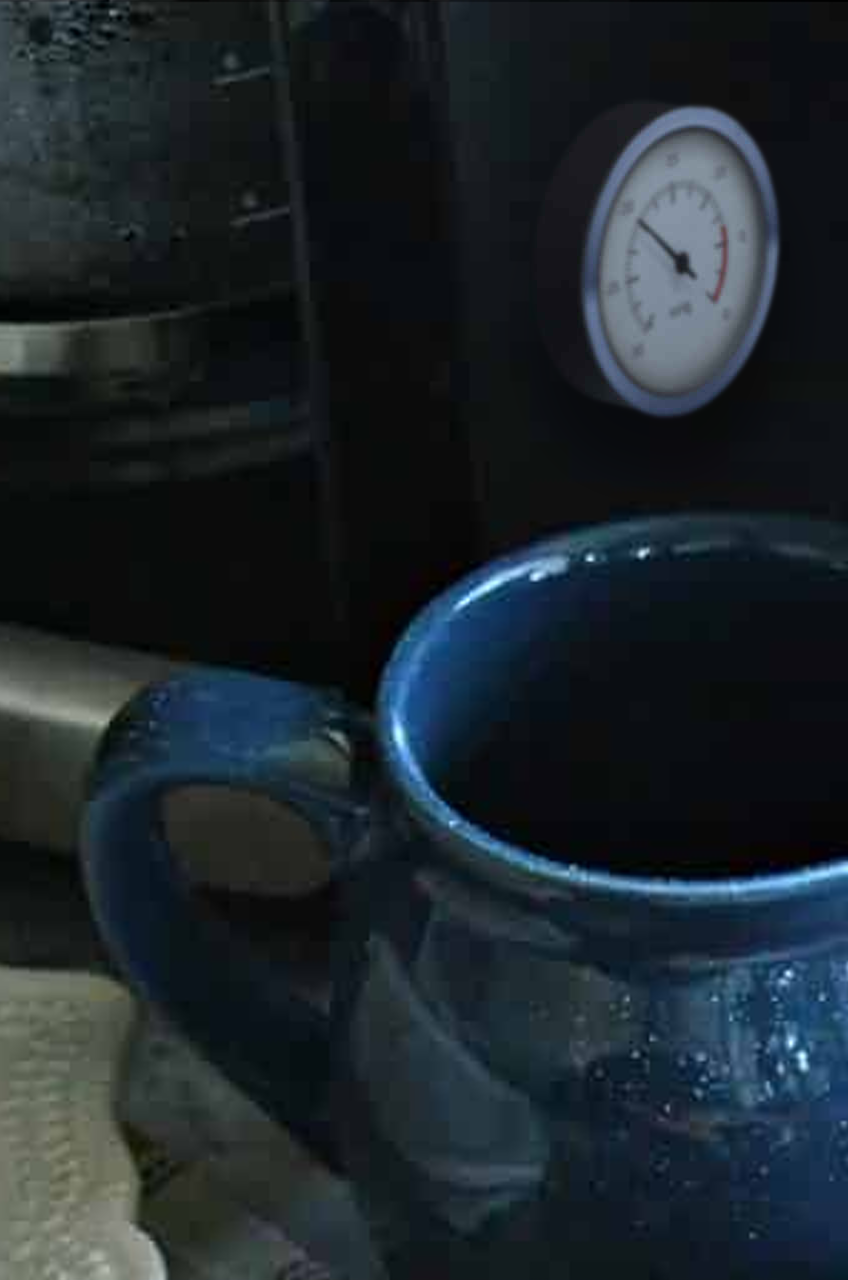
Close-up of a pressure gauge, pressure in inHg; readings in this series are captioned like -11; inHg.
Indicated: -20; inHg
